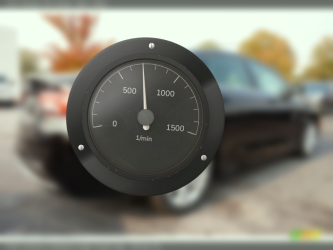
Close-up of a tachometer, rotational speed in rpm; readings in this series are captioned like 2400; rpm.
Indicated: 700; rpm
